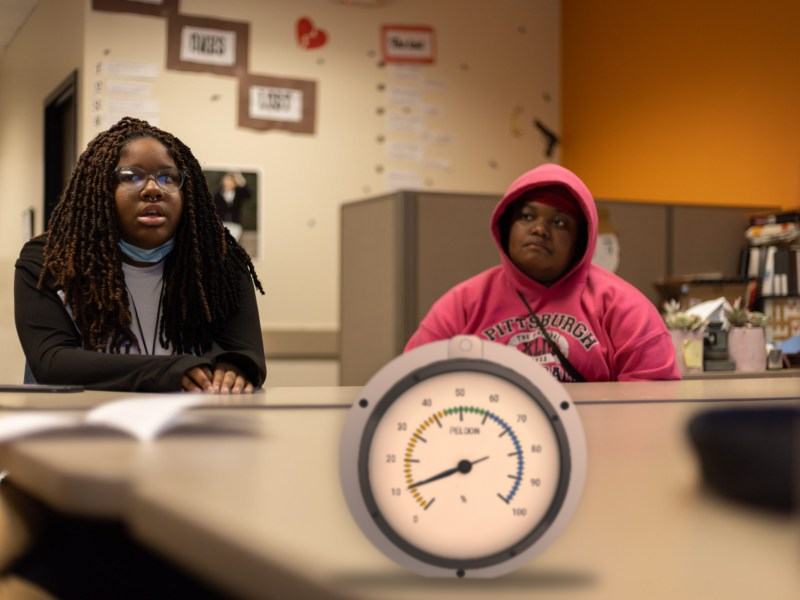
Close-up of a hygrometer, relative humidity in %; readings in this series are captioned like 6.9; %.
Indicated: 10; %
